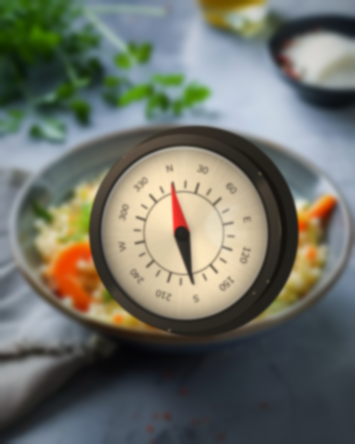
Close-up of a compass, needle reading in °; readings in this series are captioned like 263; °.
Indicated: 0; °
